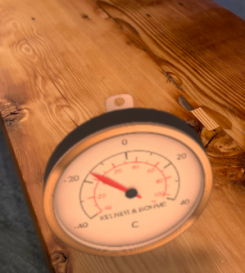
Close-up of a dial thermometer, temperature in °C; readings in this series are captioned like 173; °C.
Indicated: -15; °C
